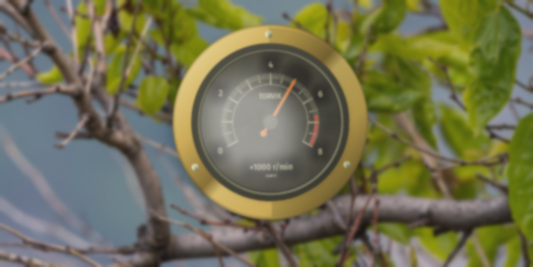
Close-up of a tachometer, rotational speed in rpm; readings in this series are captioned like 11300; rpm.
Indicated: 5000; rpm
